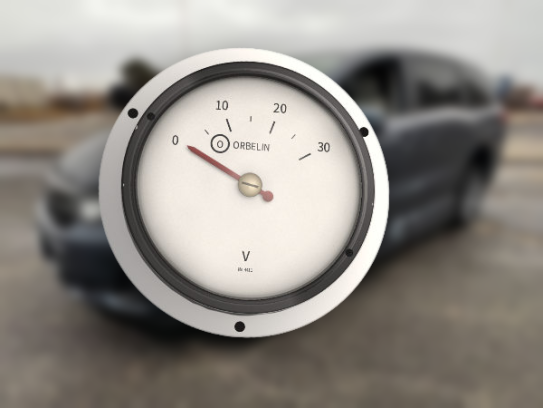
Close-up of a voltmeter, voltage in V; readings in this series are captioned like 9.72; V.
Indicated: 0; V
